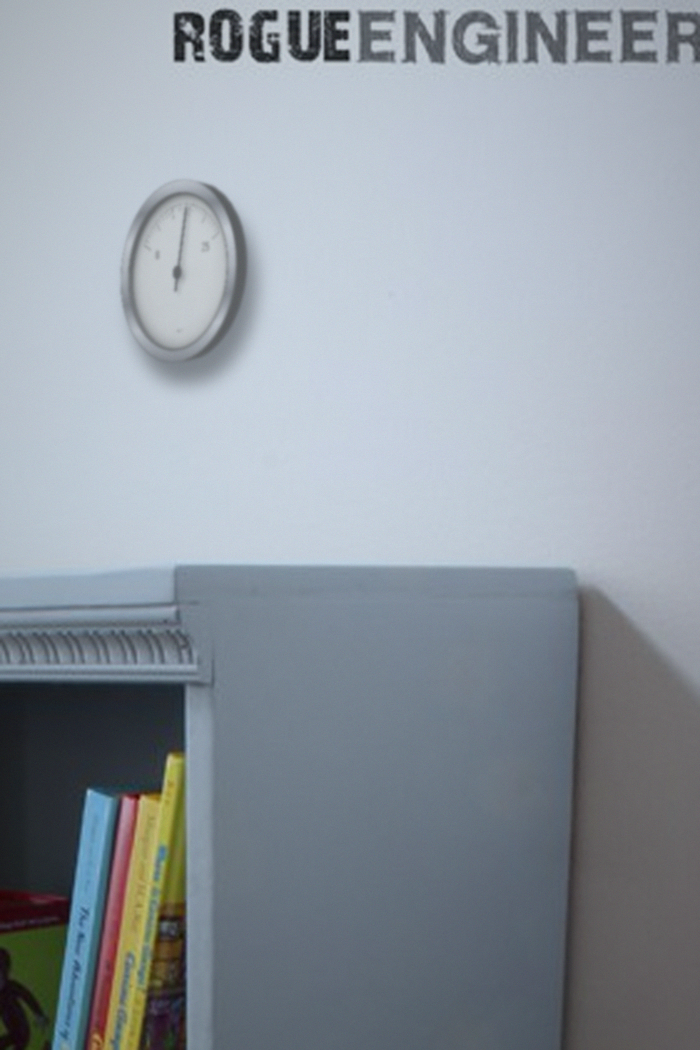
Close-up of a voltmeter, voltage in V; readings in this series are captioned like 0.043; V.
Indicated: 15; V
